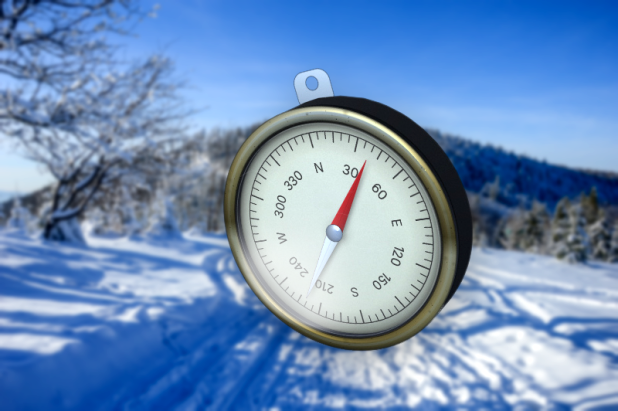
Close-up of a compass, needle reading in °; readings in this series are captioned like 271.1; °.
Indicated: 40; °
